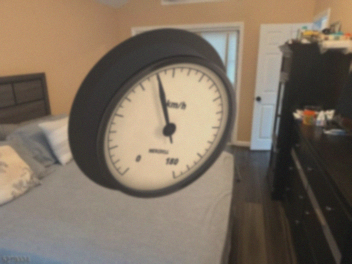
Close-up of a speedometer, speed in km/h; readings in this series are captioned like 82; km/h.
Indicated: 70; km/h
